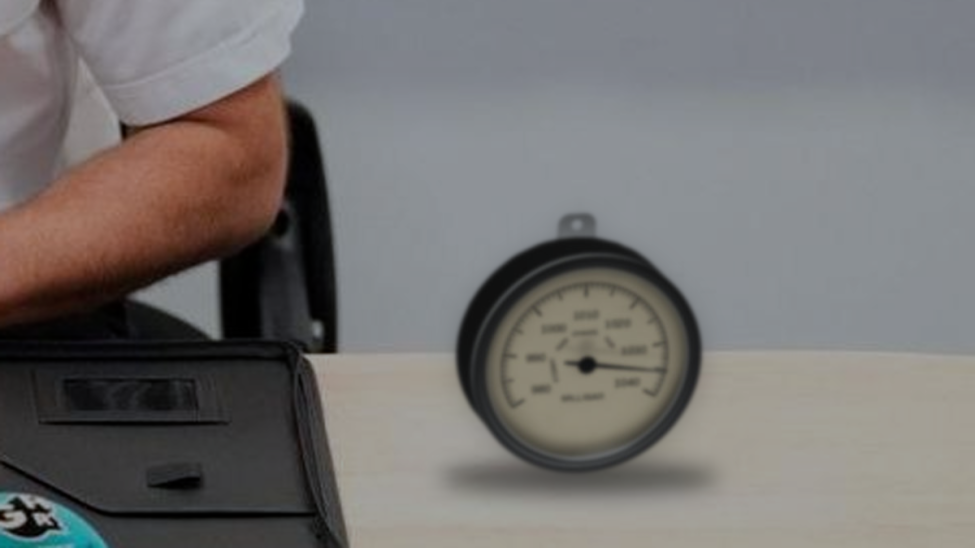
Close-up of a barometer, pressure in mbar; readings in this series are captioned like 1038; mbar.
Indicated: 1035; mbar
